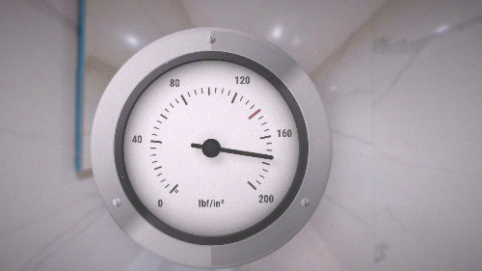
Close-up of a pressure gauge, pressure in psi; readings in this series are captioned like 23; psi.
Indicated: 175; psi
